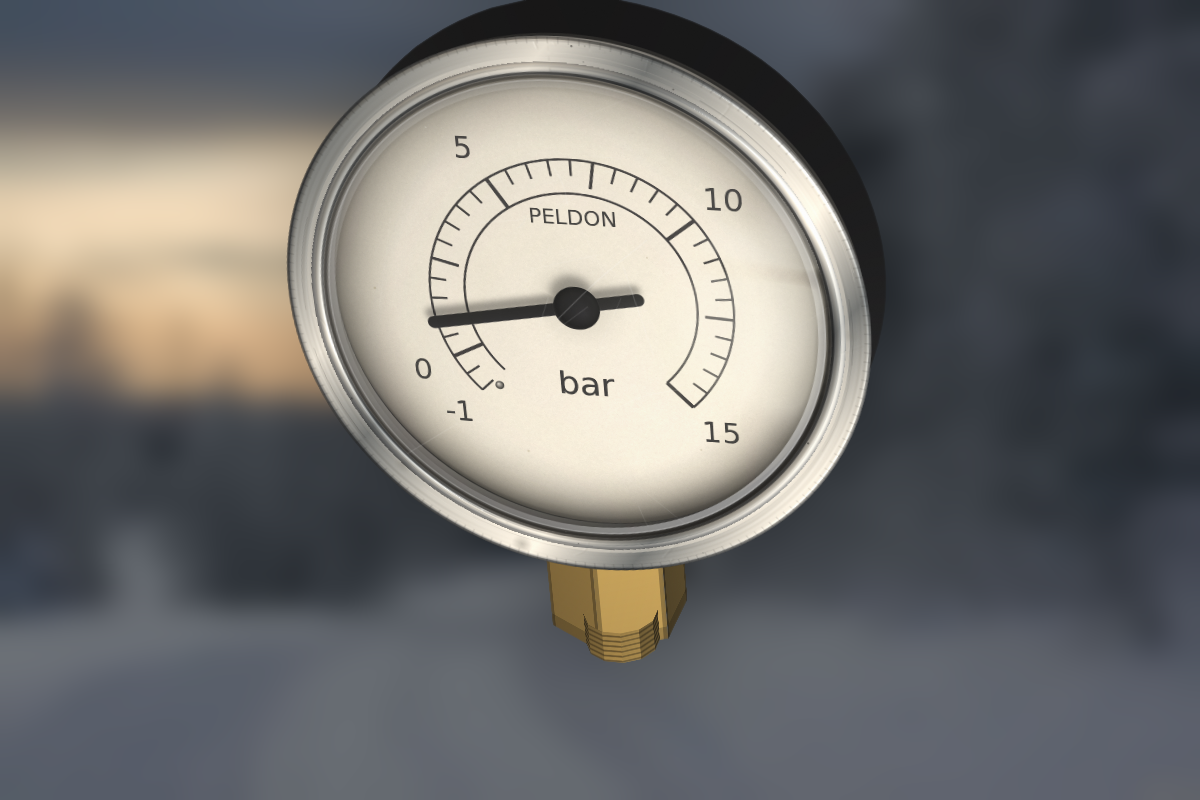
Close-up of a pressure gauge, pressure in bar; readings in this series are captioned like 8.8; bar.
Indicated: 1; bar
